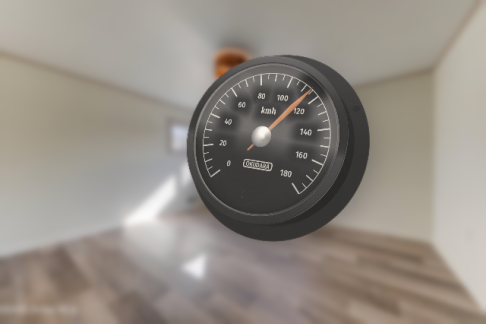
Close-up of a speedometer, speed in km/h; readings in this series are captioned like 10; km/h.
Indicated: 115; km/h
